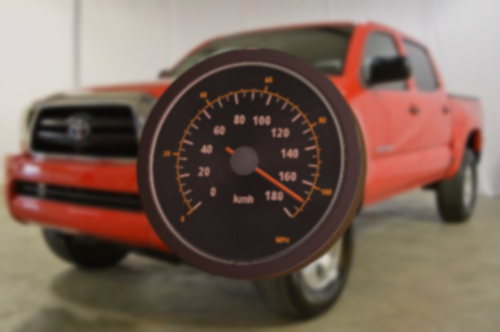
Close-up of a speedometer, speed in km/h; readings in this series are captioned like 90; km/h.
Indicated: 170; km/h
